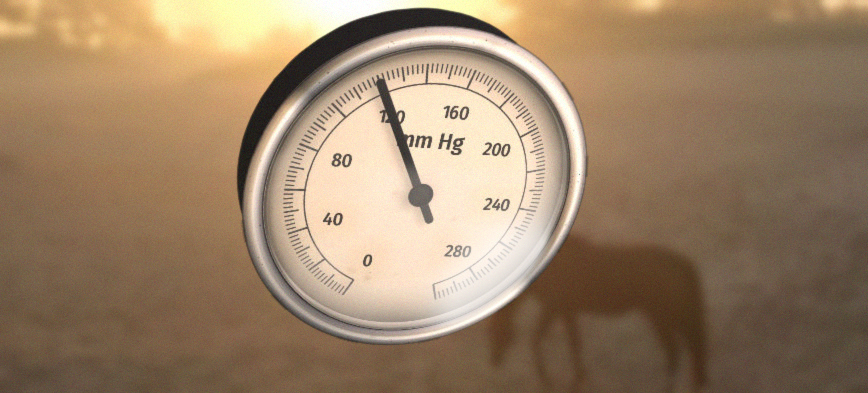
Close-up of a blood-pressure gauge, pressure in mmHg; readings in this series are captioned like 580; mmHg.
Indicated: 120; mmHg
